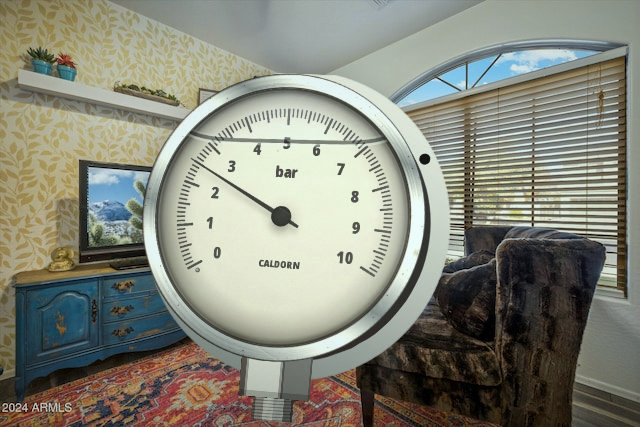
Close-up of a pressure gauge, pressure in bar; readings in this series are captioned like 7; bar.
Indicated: 2.5; bar
